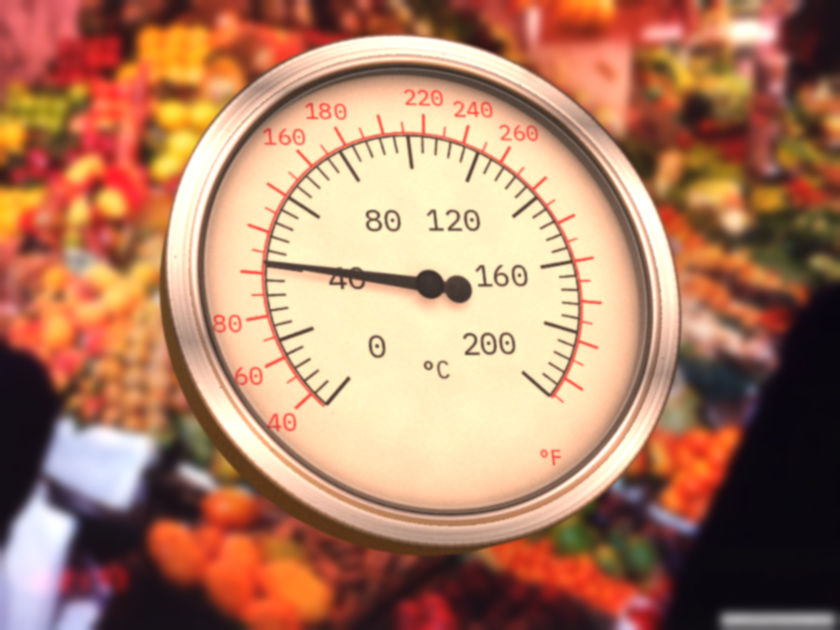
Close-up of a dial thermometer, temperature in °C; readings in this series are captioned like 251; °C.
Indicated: 40; °C
